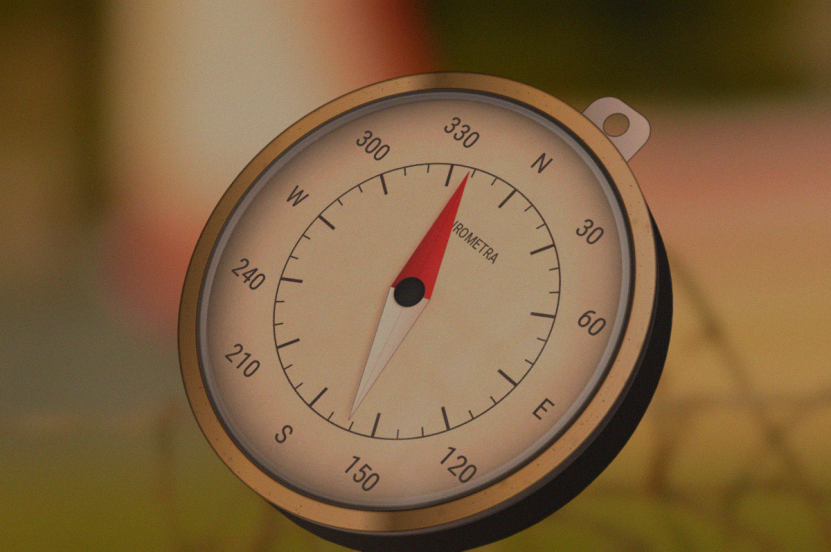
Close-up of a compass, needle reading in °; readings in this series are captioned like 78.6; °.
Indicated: 340; °
